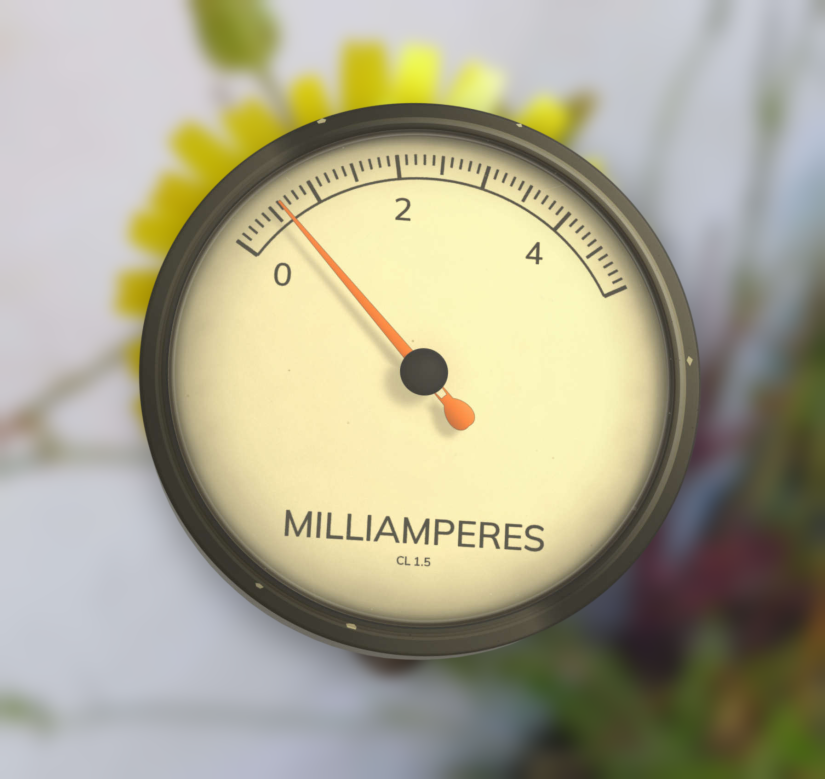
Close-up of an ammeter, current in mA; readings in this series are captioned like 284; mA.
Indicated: 0.6; mA
